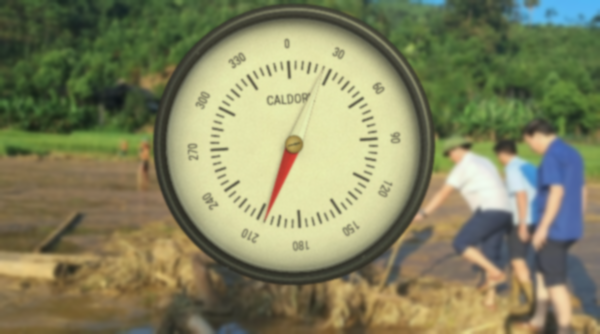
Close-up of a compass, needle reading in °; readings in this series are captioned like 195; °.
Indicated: 205; °
